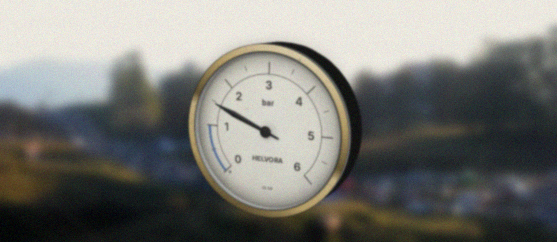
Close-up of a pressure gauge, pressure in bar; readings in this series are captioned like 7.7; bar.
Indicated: 1.5; bar
